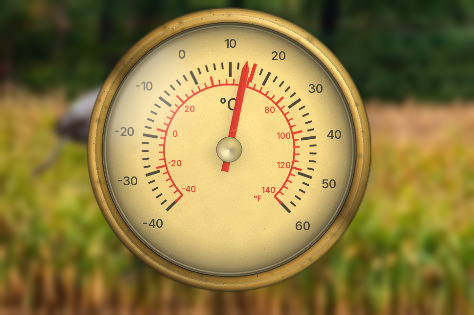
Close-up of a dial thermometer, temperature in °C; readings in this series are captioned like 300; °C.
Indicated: 14; °C
